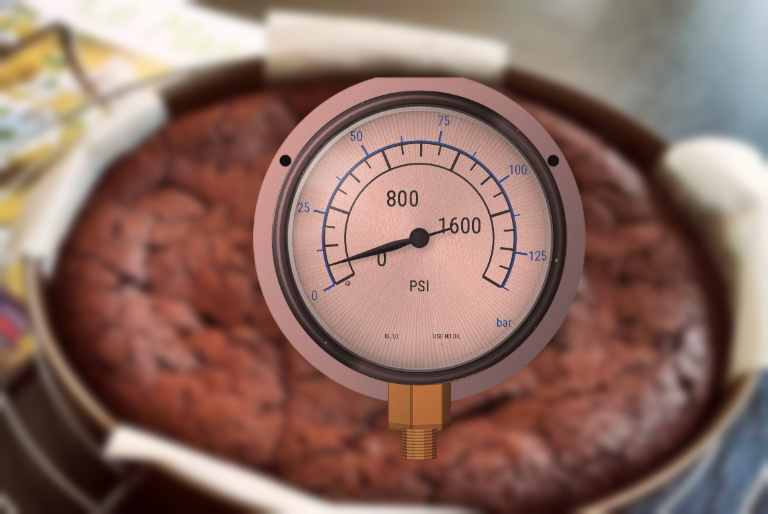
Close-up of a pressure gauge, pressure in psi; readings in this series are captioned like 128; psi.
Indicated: 100; psi
